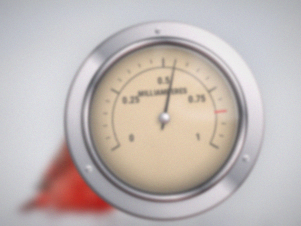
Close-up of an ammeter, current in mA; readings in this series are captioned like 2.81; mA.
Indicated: 0.55; mA
